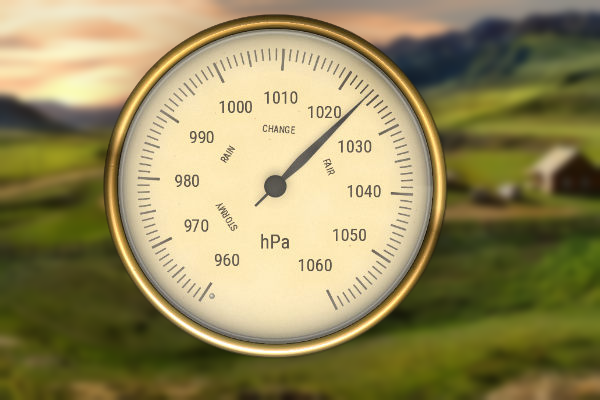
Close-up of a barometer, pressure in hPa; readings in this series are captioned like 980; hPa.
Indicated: 1024; hPa
